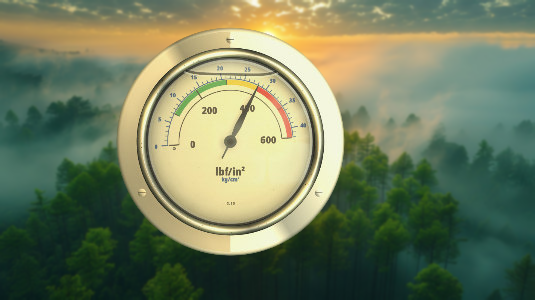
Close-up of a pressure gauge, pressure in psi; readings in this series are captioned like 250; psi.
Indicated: 400; psi
